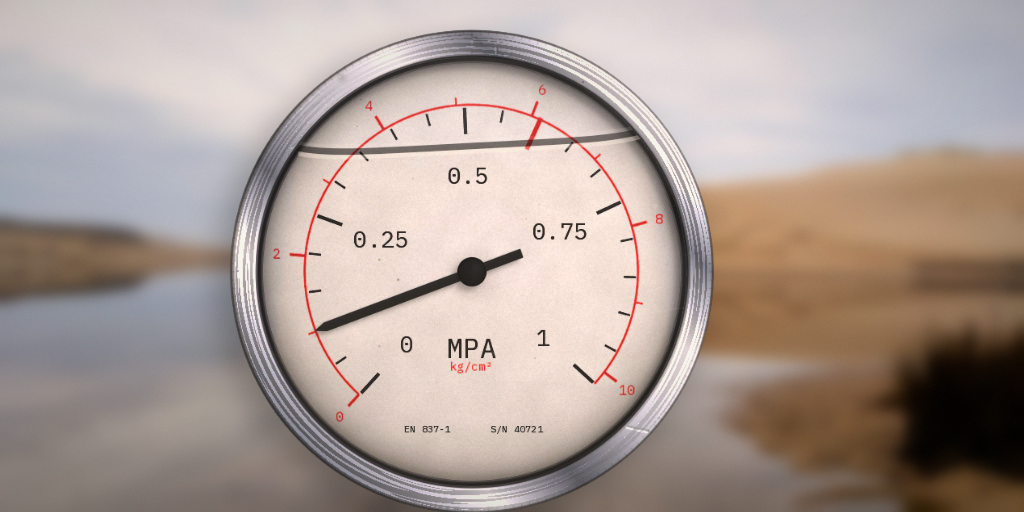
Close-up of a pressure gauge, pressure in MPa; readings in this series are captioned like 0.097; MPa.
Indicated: 0.1; MPa
